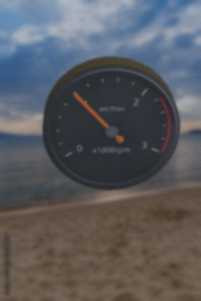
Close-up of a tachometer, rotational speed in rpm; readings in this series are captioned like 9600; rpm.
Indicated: 1000; rpm
